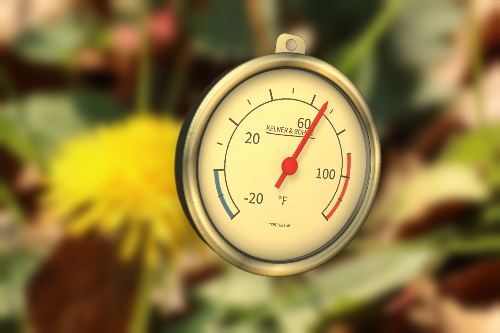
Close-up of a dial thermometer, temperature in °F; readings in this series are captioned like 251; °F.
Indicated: 65; °F
